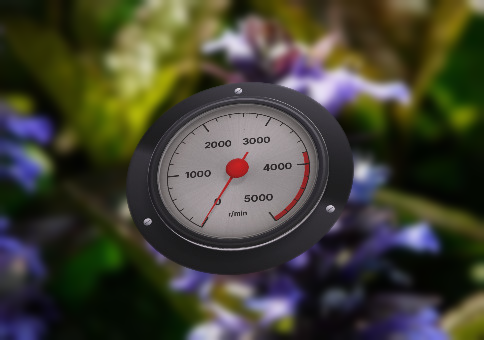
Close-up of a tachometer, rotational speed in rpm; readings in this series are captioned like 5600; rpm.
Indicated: 0; rpm
